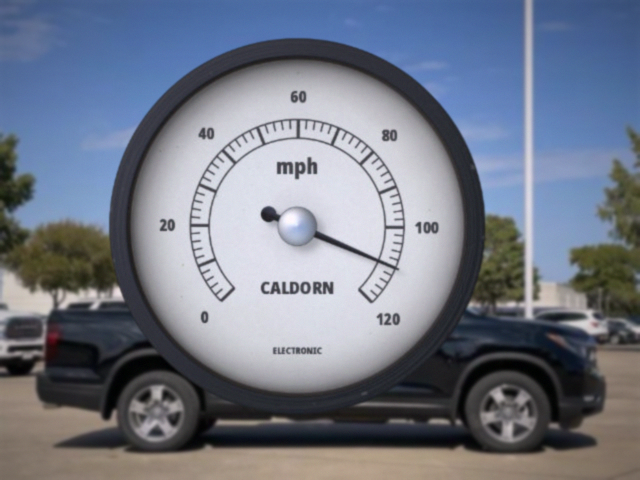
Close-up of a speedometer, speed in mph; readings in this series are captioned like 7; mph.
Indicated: 110; mph
